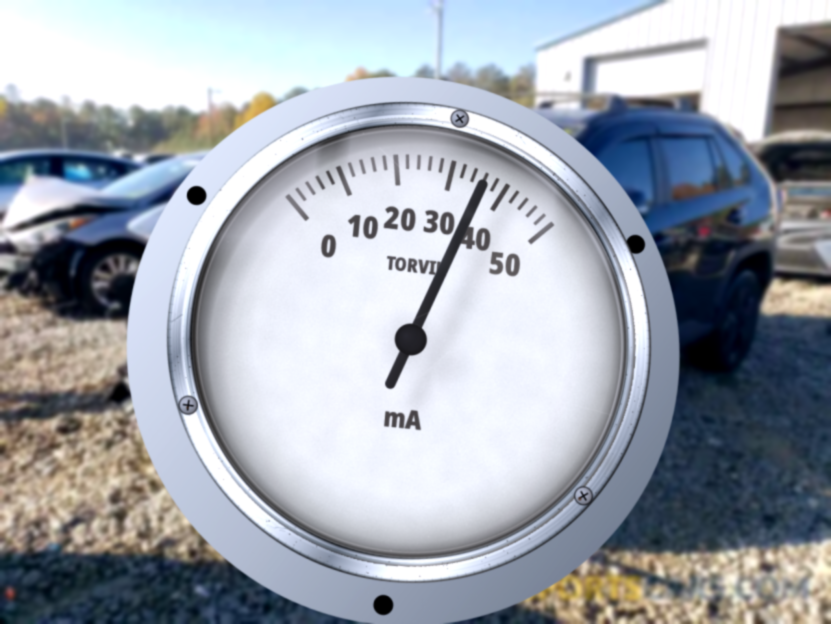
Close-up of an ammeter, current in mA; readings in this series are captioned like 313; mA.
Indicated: 36; mA
